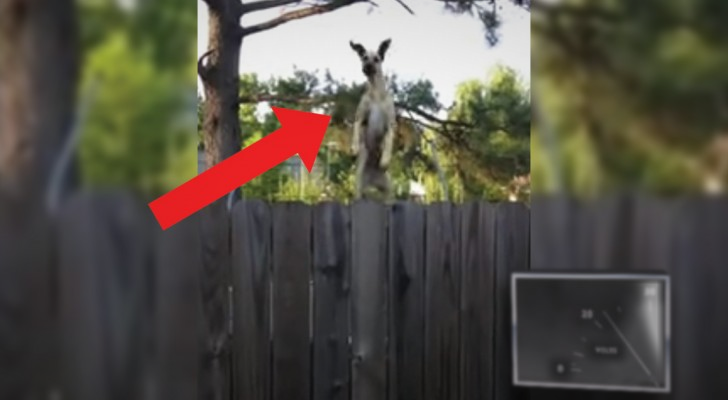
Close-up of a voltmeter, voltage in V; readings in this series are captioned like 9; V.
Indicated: 22.5; V
